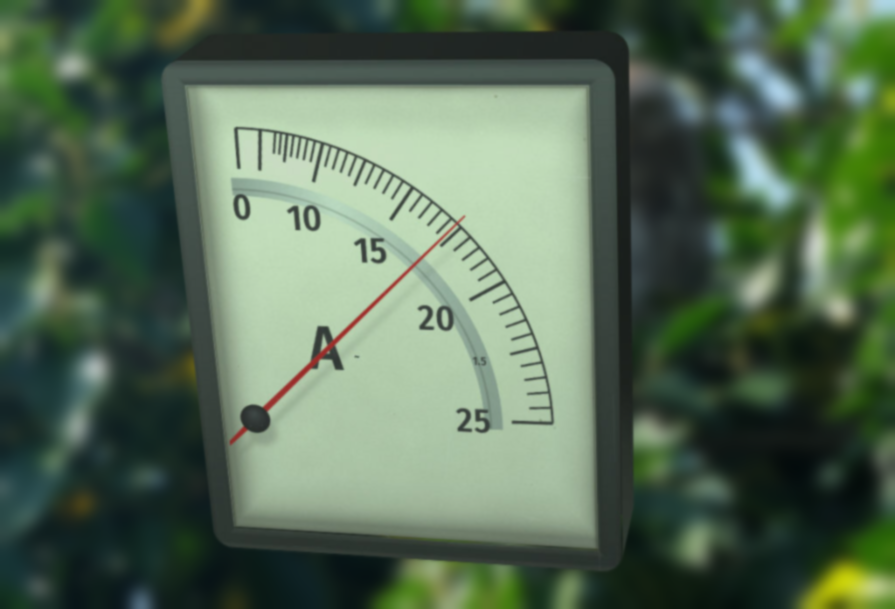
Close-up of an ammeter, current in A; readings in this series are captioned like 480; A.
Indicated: 17.25; A
